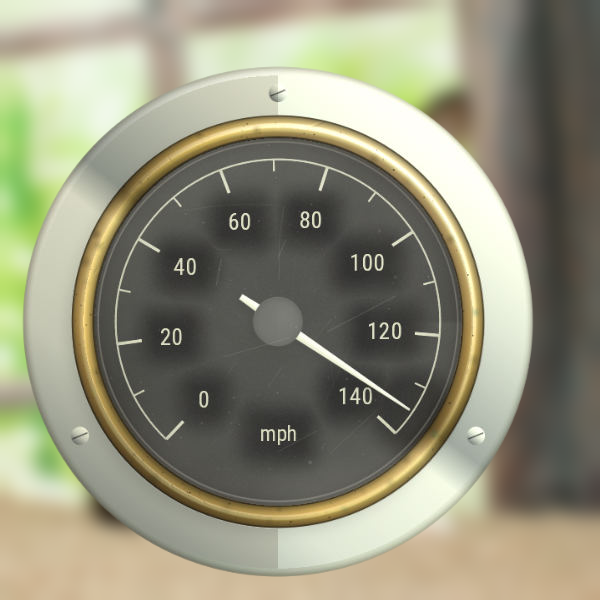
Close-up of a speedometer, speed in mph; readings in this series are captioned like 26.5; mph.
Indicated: 135; mph
